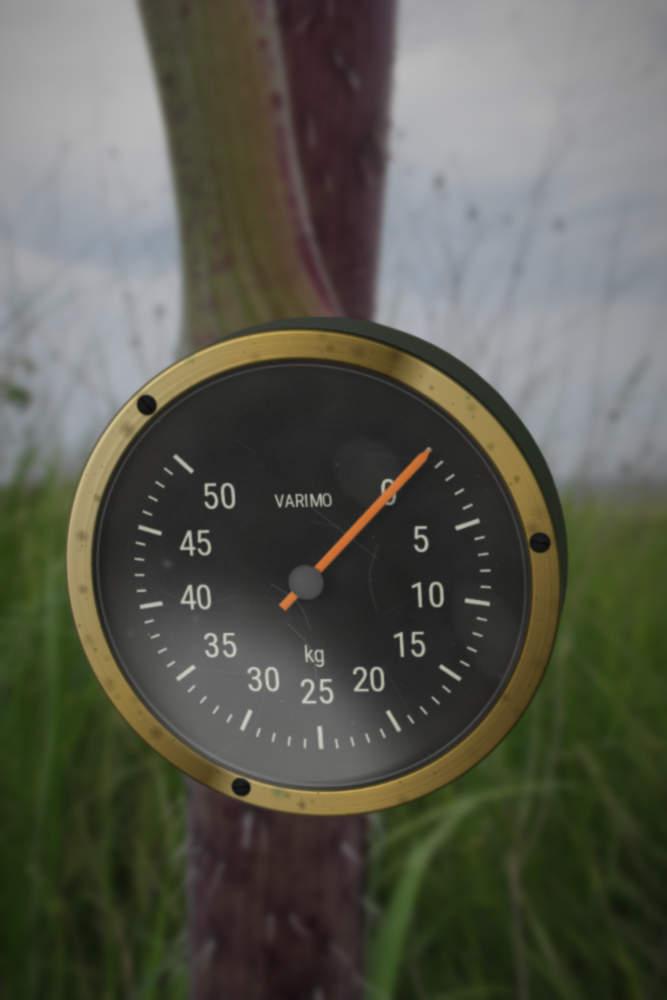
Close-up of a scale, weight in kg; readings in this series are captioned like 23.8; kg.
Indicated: 0; kg
